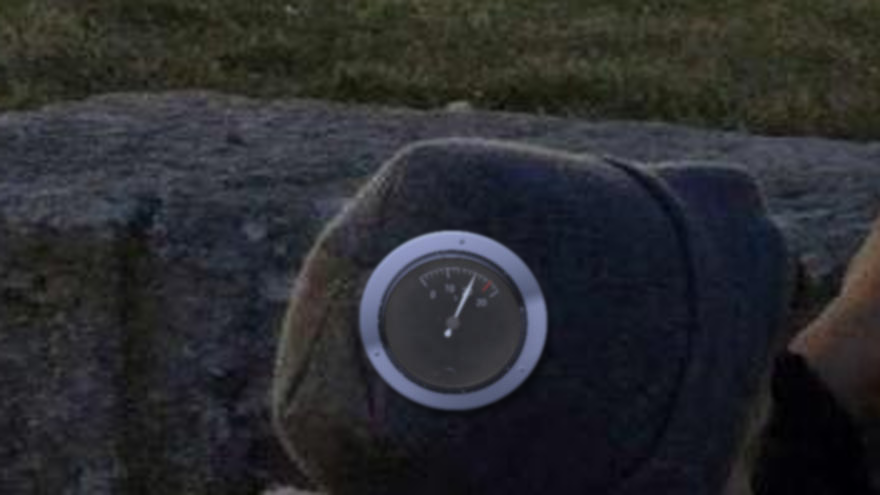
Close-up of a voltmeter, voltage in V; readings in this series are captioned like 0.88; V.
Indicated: 20; V
